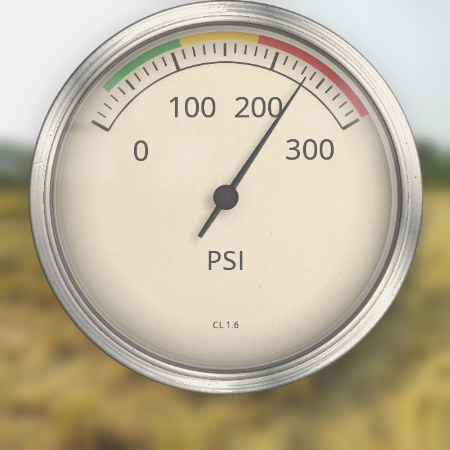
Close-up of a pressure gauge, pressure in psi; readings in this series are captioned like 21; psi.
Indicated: 235; psi
